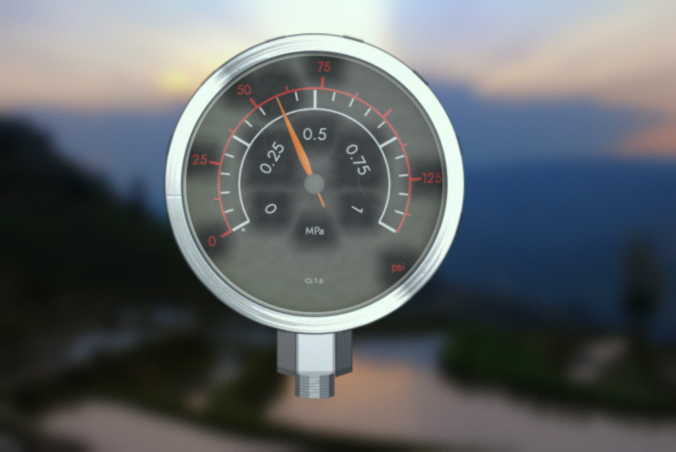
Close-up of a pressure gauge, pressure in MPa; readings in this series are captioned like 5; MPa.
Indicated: 0.4; MPa
